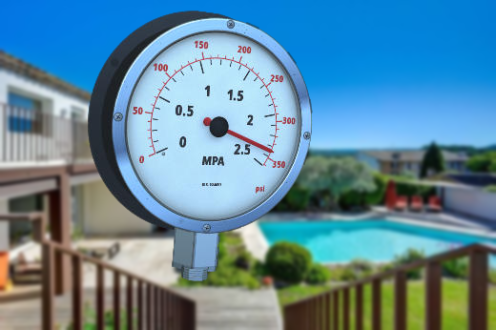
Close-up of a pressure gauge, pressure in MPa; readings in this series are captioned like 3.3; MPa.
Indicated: 2.35; MPa
